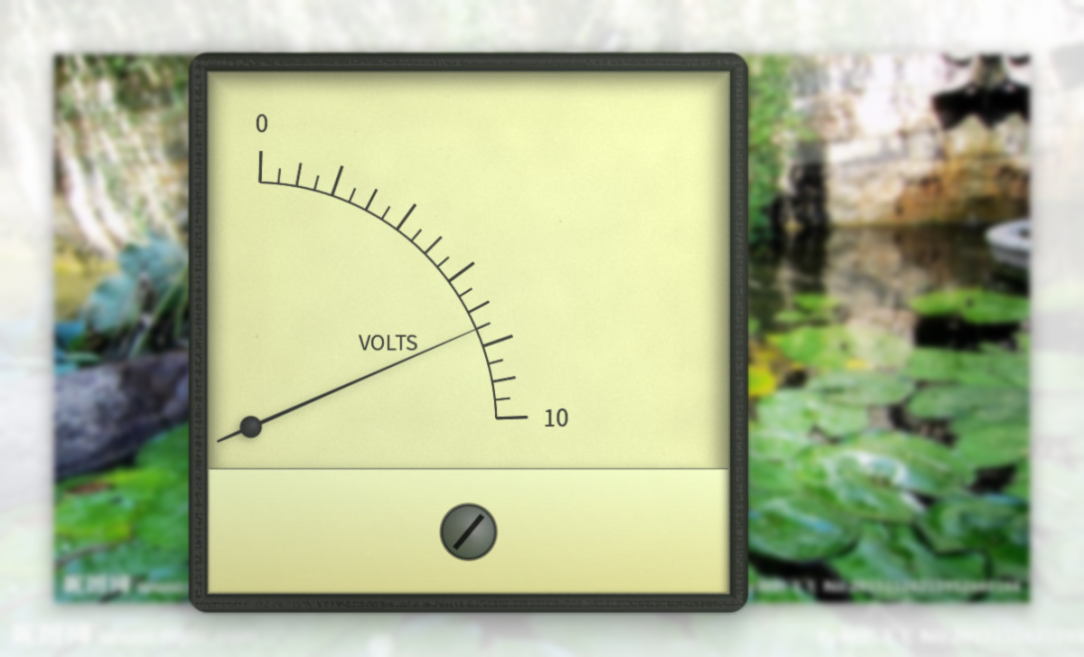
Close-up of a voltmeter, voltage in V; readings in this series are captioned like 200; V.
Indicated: 7.5; V
